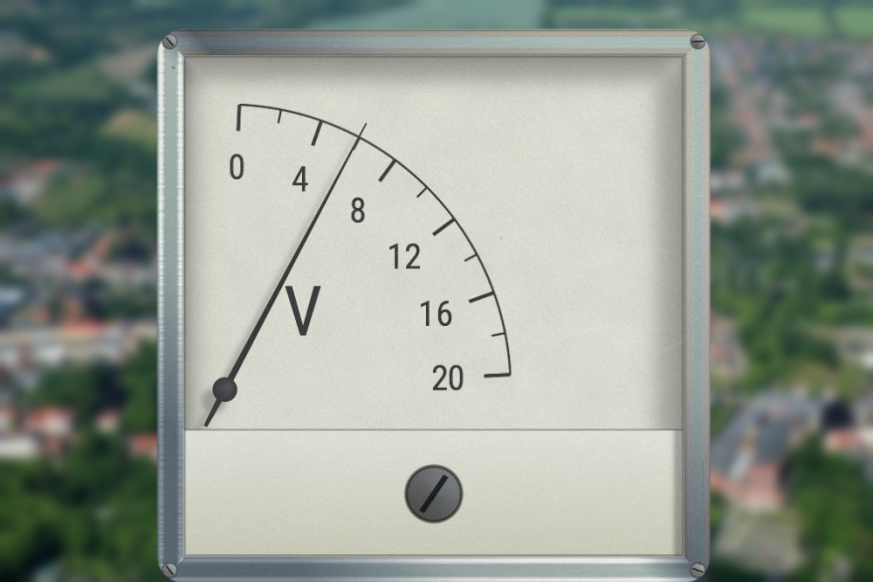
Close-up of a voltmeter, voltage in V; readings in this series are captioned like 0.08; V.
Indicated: 6; V
